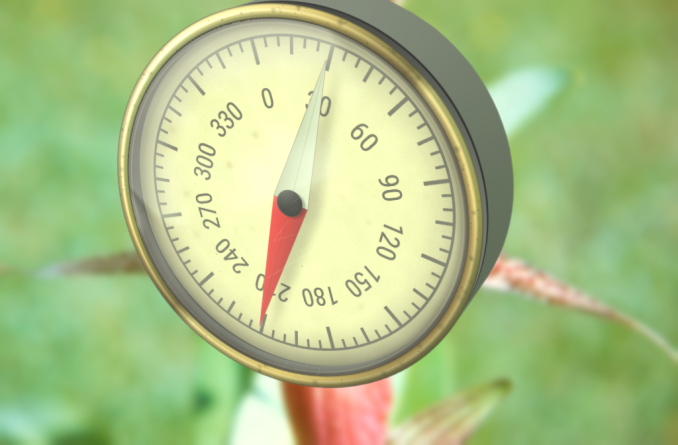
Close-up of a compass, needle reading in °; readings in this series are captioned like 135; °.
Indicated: 210; °
